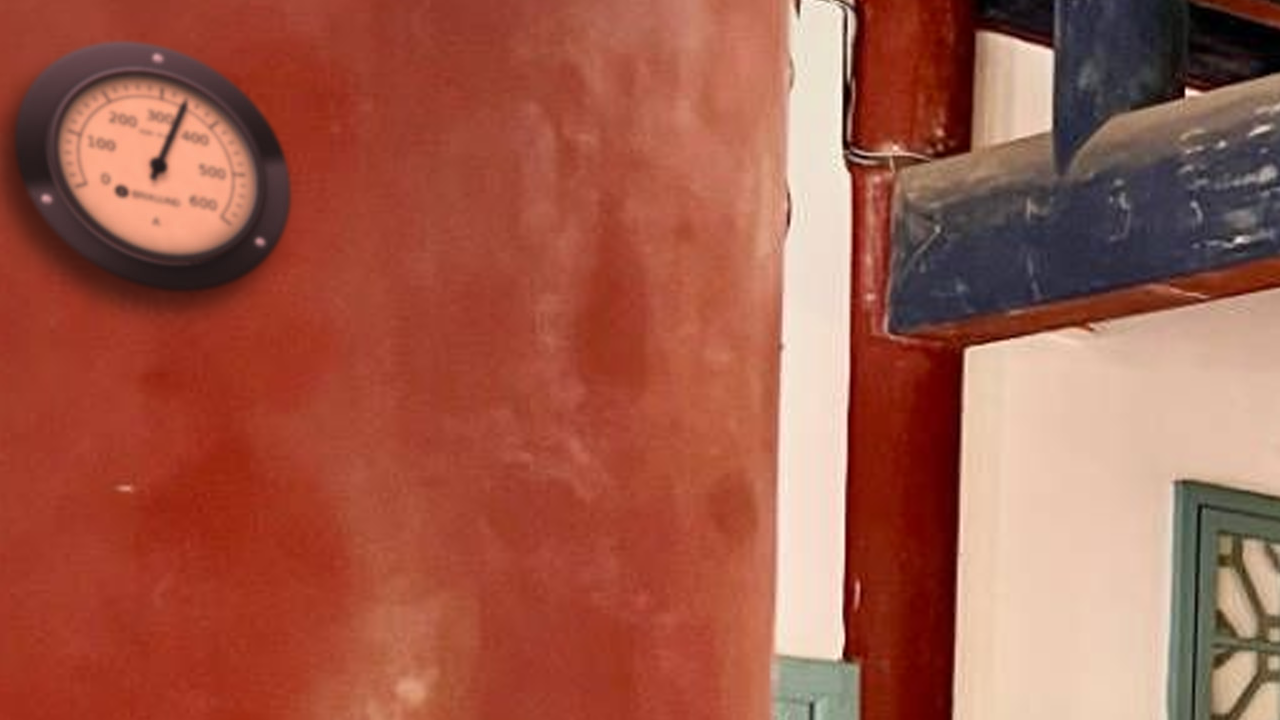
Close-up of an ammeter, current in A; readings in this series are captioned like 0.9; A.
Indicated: 340; A
